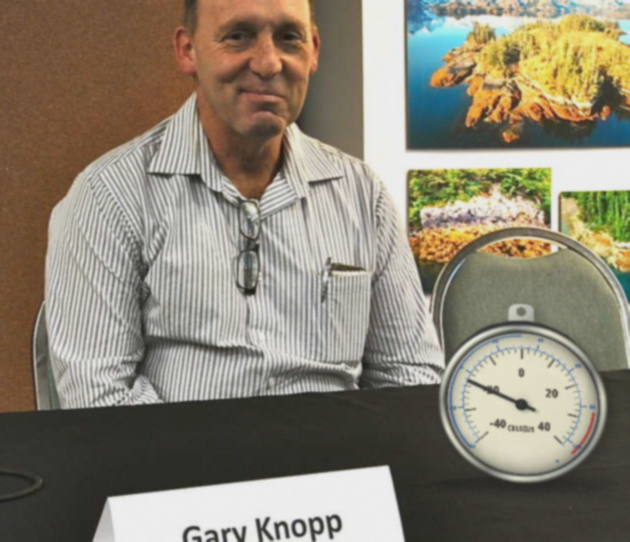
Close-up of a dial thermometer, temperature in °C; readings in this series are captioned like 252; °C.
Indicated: -20; °C
